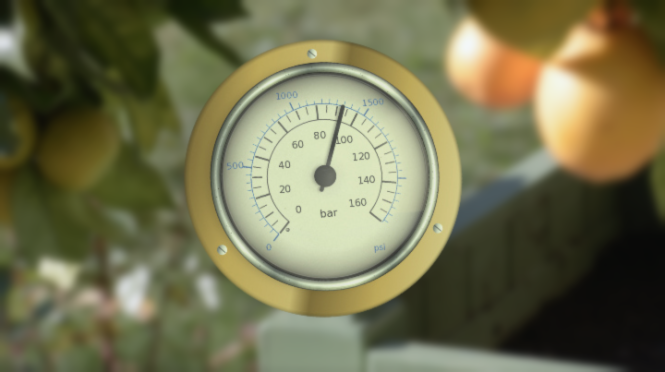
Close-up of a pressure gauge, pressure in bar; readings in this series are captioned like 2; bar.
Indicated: 92.5; bar
